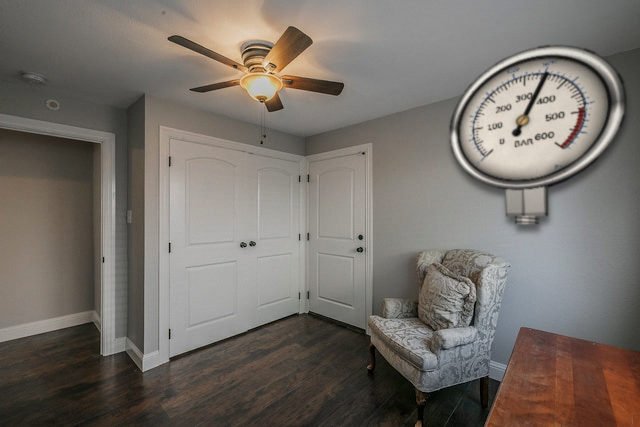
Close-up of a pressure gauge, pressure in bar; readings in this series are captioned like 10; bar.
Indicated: 350; bar
